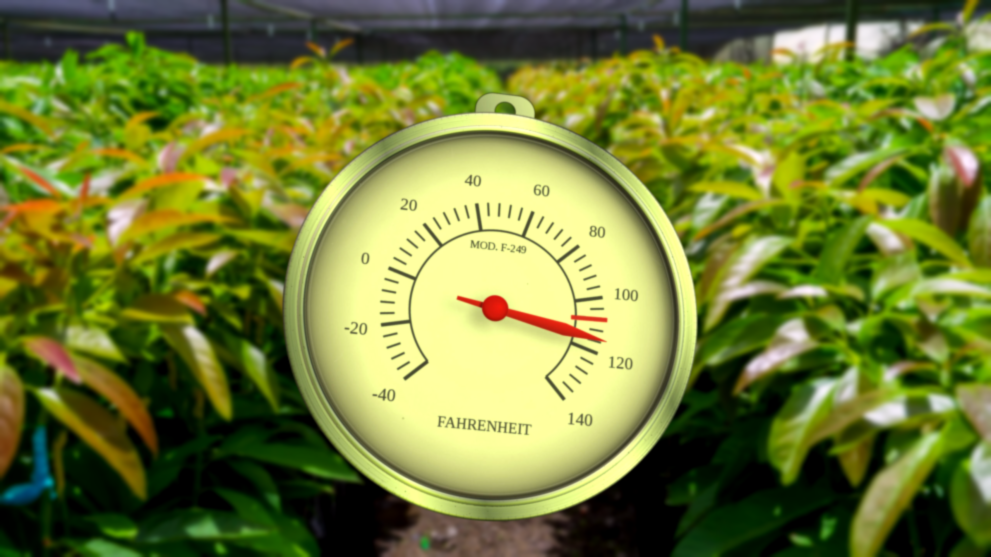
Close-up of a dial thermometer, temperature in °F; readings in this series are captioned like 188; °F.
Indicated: 116; °F
